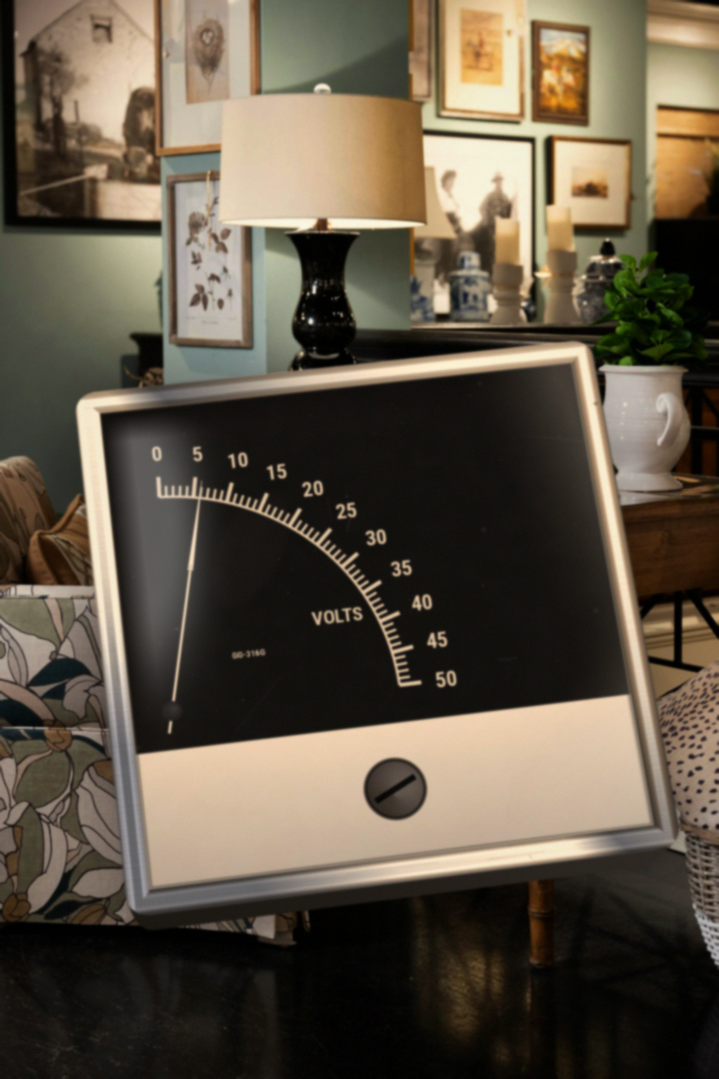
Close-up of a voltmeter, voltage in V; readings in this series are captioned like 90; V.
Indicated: 6; V
